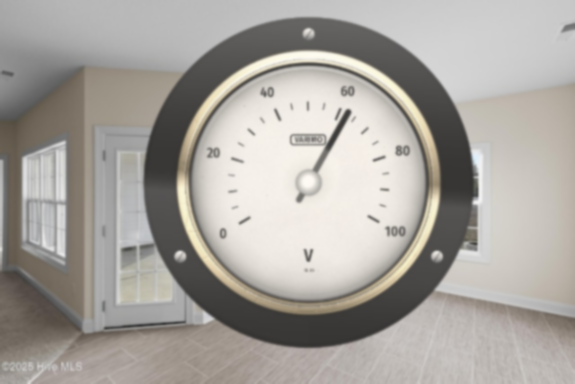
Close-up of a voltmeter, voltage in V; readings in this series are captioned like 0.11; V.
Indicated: 62.5; V
